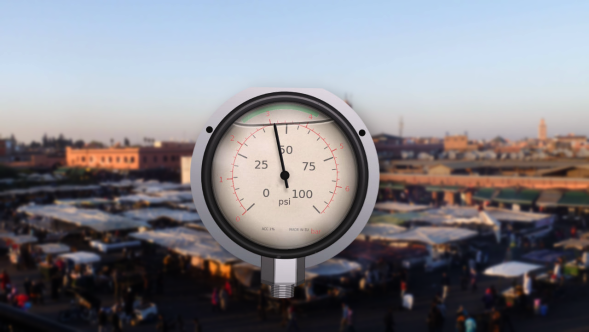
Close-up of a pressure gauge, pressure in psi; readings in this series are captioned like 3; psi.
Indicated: 45; psi
